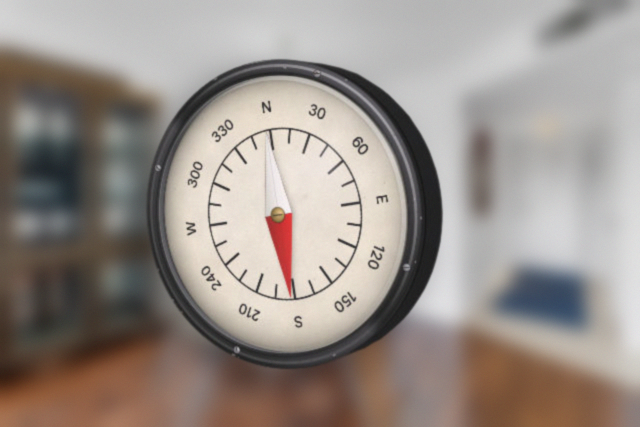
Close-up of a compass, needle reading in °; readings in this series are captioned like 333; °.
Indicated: 180; °
